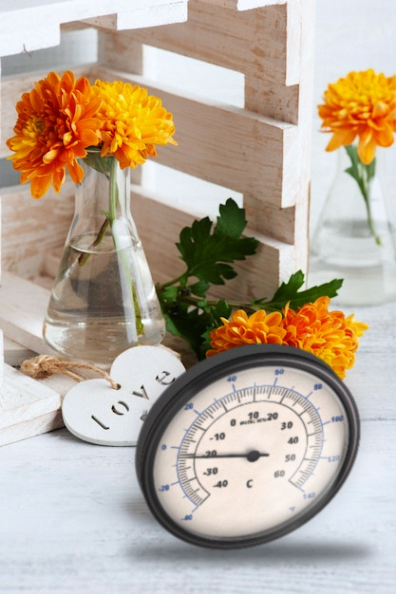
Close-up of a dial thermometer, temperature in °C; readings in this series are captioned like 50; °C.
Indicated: -20; °C
